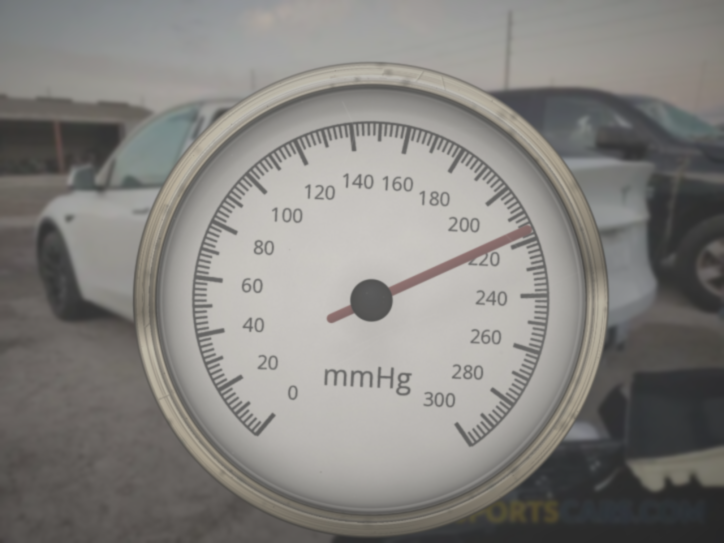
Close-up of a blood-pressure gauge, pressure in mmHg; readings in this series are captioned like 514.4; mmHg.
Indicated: 216; mmHg
